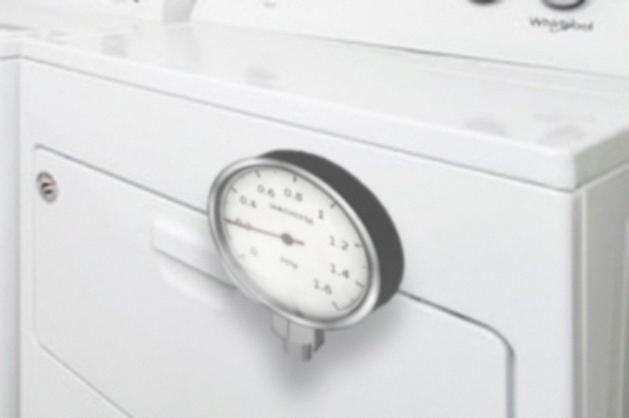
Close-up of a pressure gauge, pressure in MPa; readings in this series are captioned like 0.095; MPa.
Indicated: 0.2; MPa
